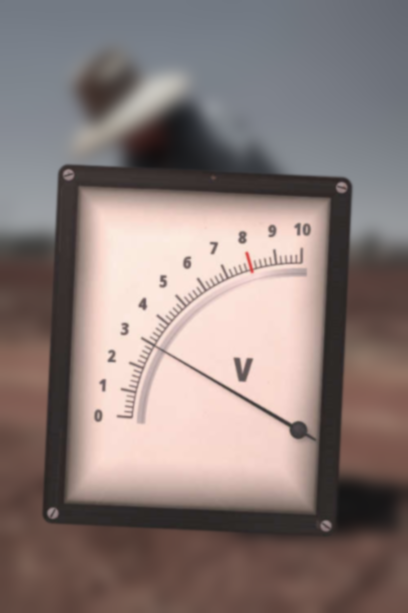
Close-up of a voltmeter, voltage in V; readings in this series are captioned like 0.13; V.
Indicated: 3; V
